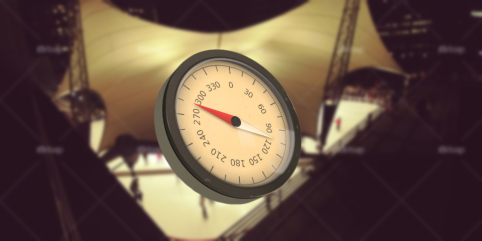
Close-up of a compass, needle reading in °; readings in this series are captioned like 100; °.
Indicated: 285; °
